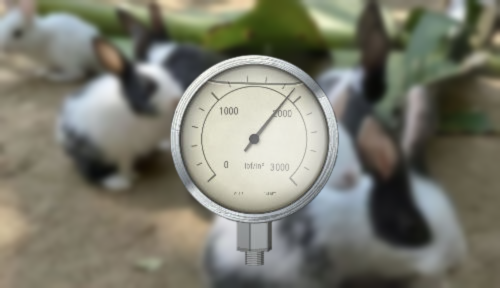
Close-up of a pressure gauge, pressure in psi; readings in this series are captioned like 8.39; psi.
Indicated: 1900; psi
